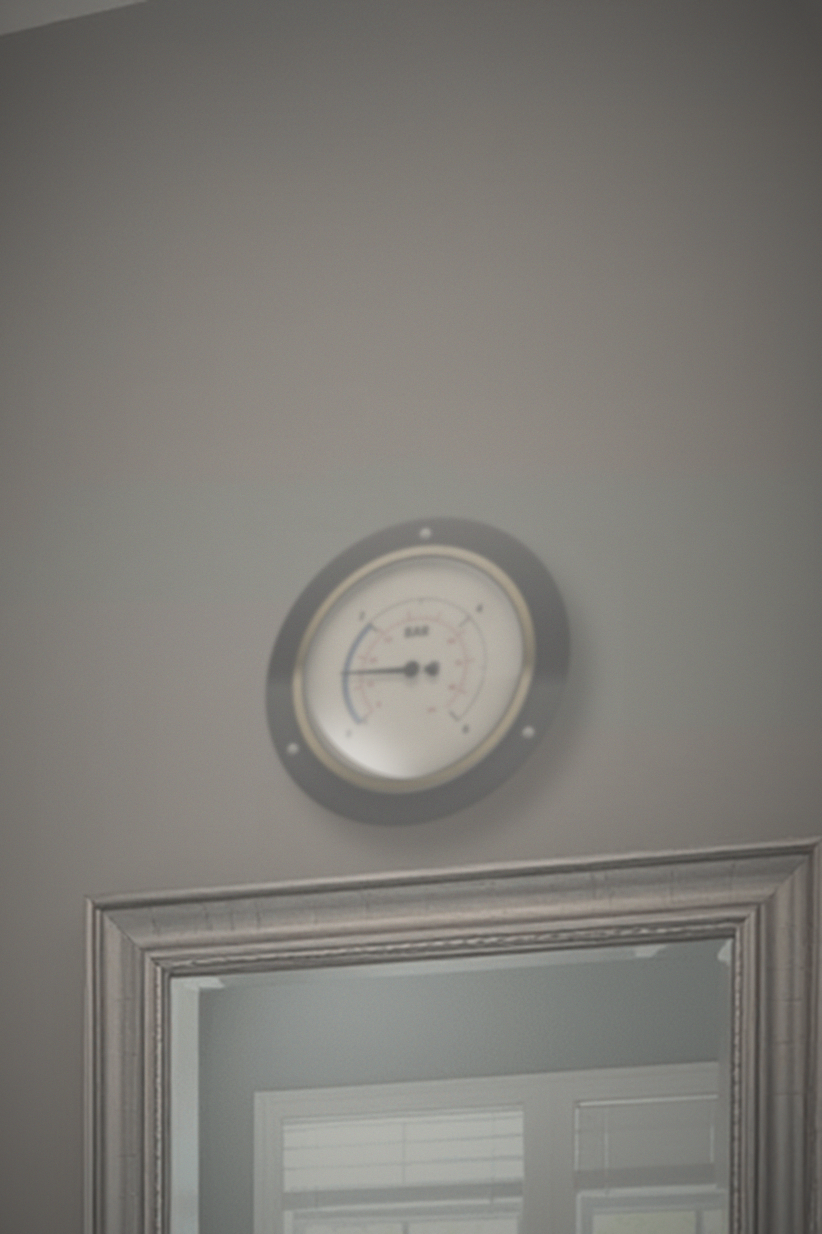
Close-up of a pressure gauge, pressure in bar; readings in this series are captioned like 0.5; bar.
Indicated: 1; bar
